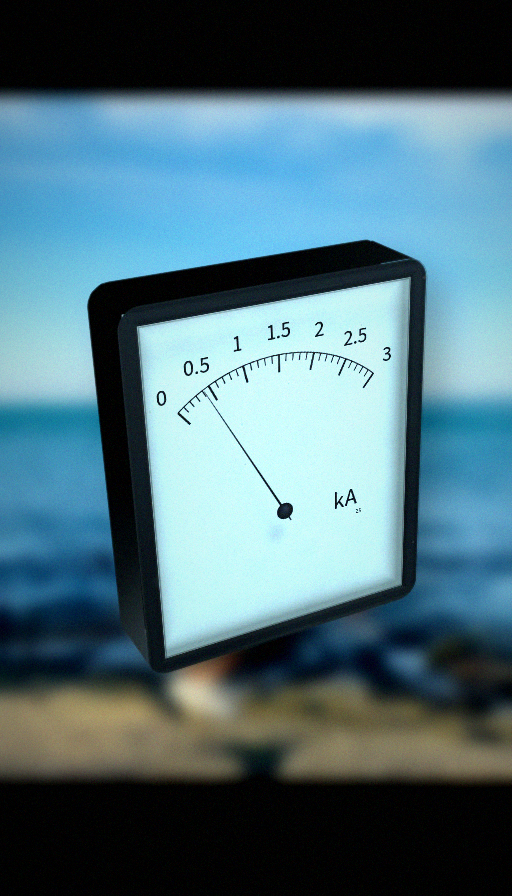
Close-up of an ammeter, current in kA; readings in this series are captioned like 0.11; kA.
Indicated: 0.4; kA
